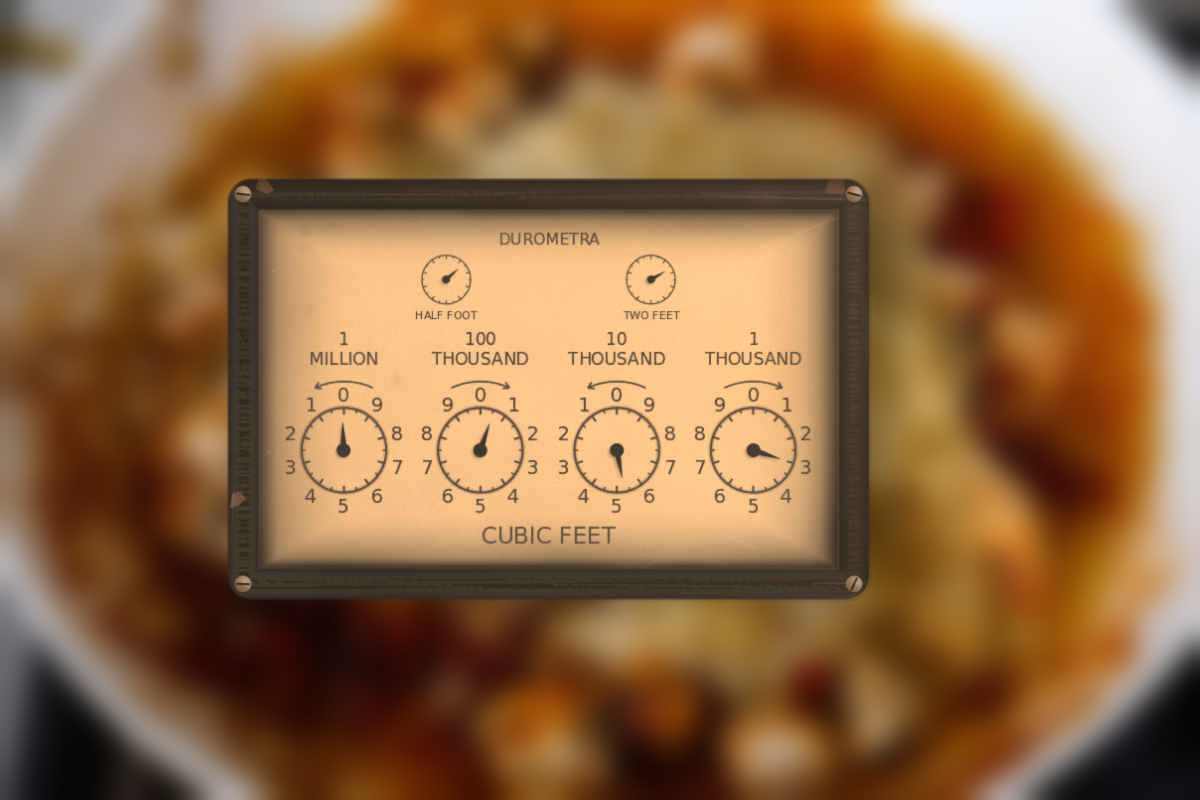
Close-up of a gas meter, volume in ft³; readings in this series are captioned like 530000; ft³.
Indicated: 5300; ft³
